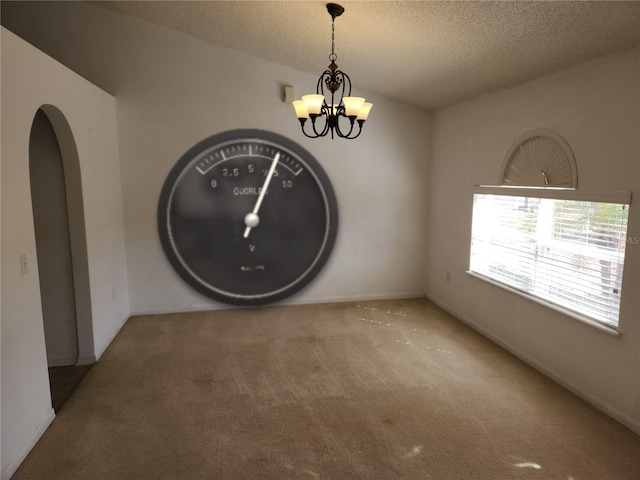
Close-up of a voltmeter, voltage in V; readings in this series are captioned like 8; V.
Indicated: 7.5; V
